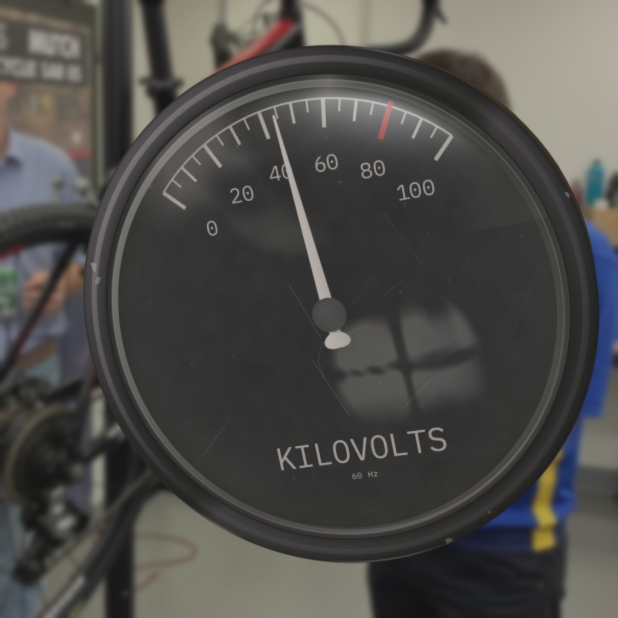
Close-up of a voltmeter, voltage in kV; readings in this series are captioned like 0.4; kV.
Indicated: 45; kV
